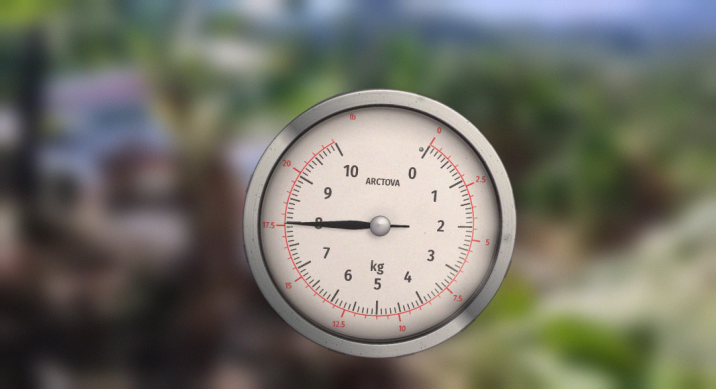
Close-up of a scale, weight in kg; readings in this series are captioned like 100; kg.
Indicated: 8; kg
